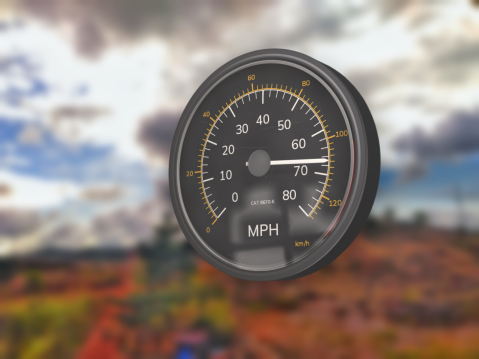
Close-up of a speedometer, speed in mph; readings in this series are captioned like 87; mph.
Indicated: 67; mph
